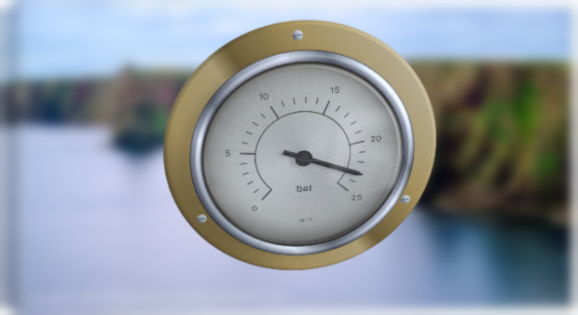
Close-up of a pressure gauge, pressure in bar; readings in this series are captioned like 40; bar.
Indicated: 23; bar
